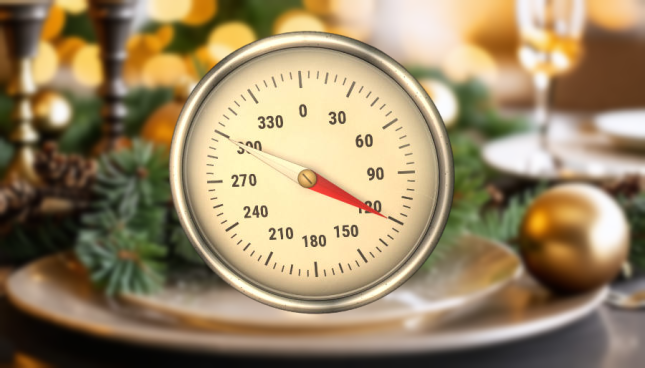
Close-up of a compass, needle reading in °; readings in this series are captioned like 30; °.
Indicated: 120; °
